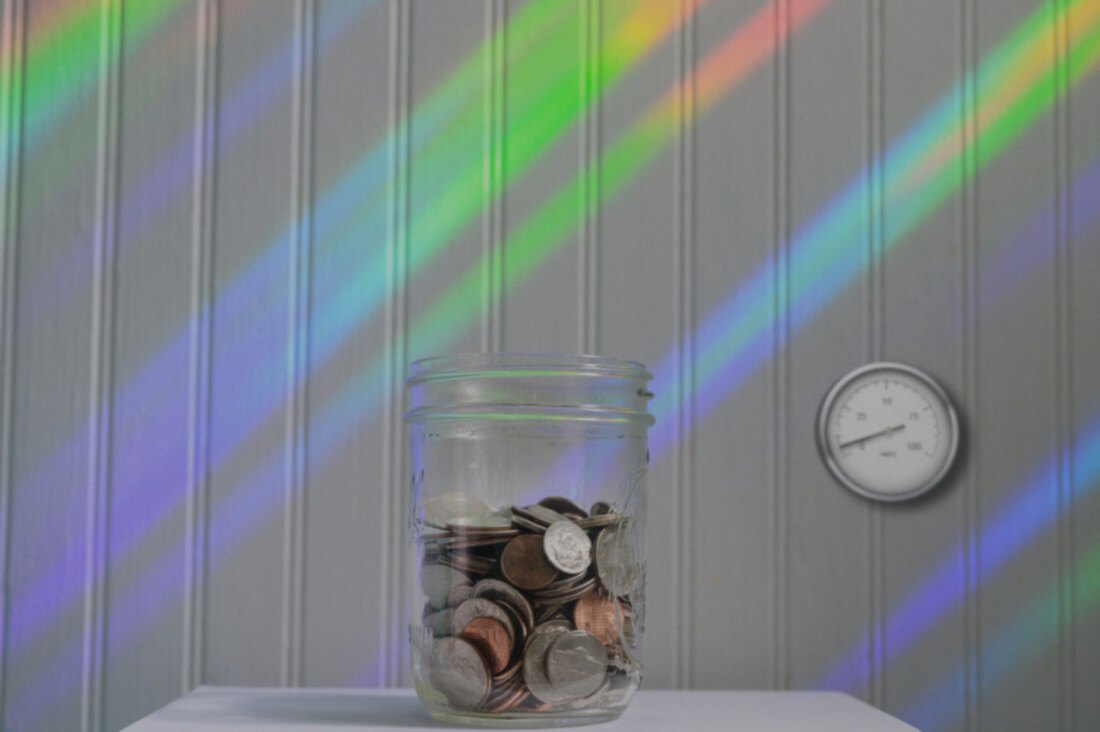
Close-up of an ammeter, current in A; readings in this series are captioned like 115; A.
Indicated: 5; A
